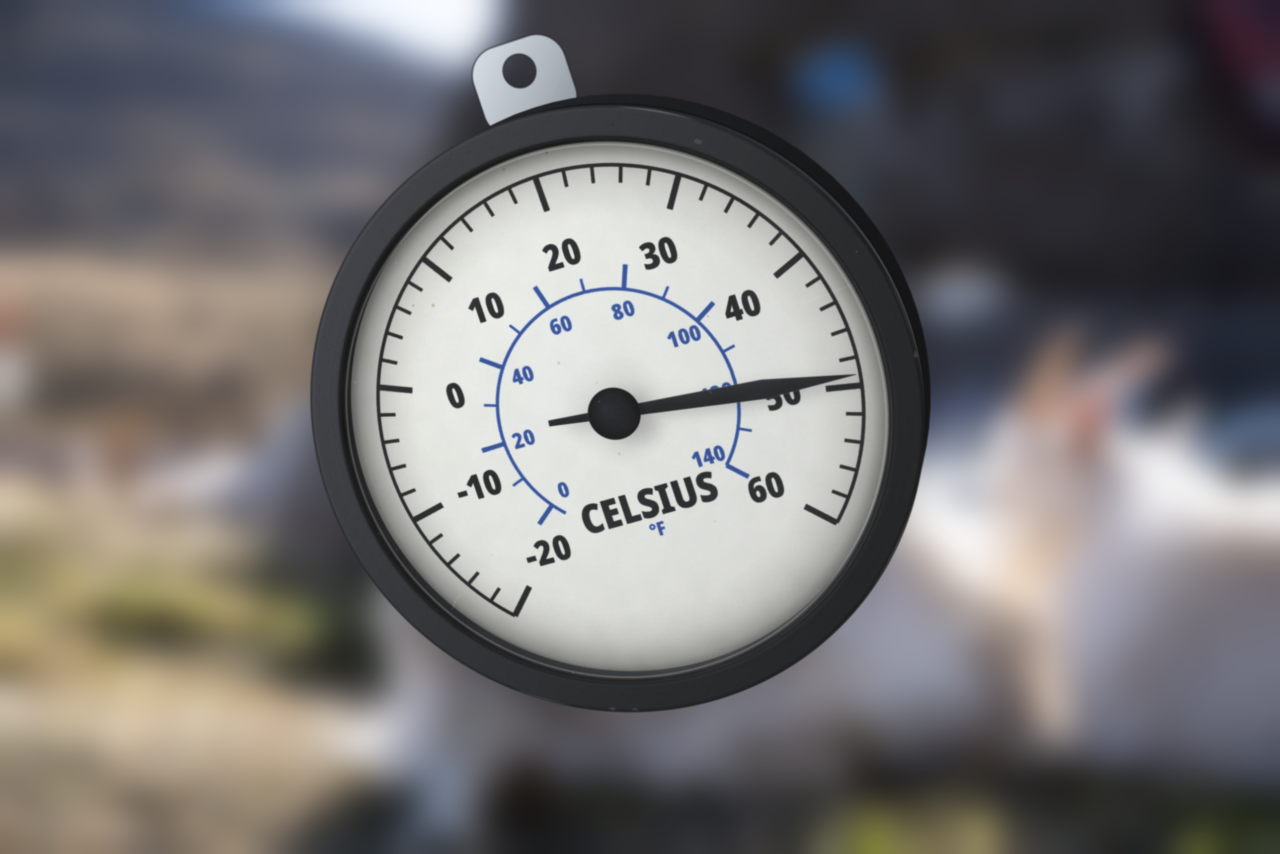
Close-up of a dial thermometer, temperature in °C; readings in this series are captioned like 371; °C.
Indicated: 49; °C
